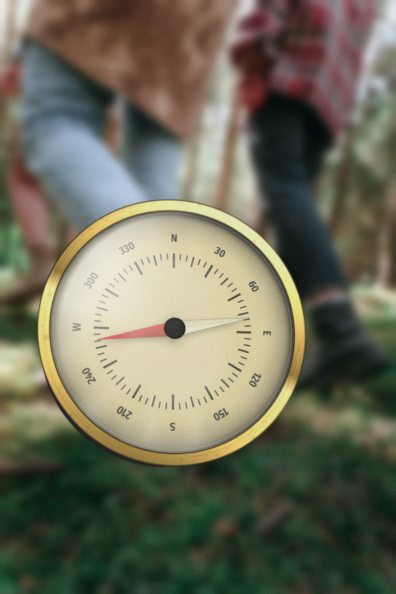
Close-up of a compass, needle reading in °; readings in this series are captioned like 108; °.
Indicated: 260; °
